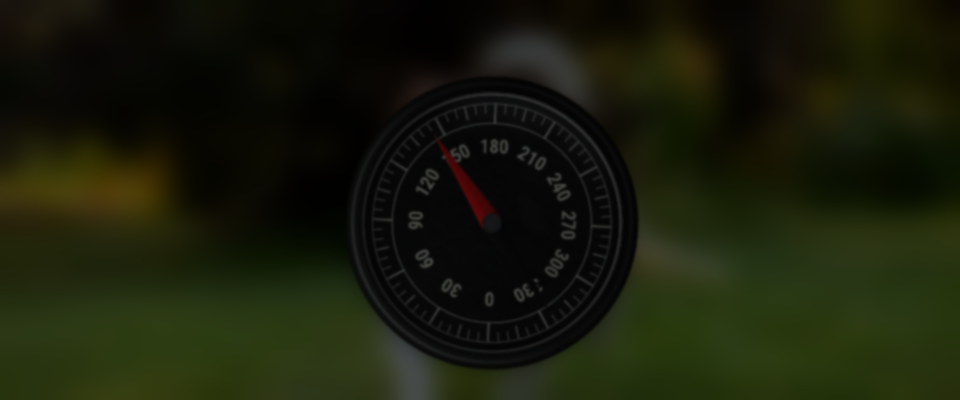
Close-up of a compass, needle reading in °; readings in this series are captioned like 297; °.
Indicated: 145; °
